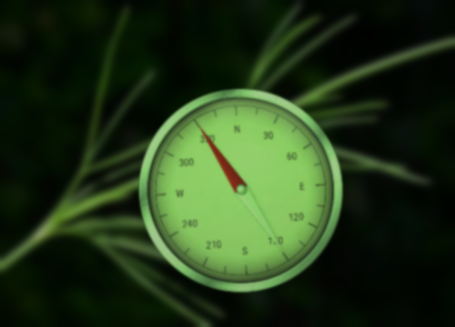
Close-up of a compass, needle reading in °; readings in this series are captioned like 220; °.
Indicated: 330; °
